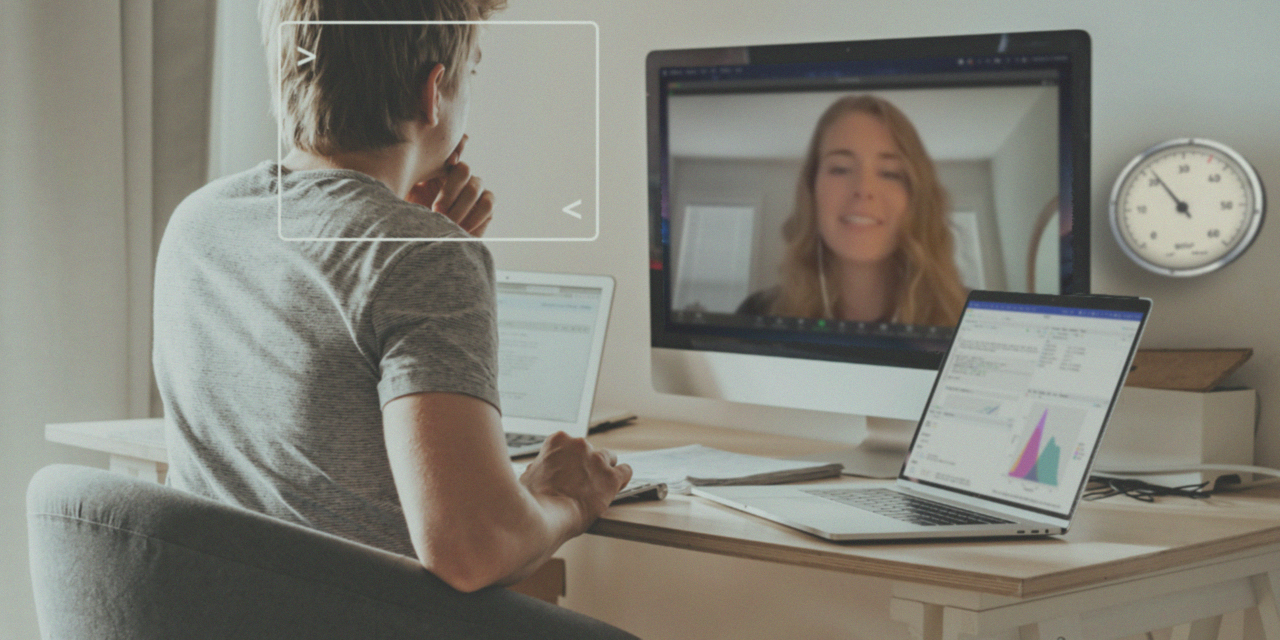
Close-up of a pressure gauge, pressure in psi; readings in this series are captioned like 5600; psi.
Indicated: 22; psi
